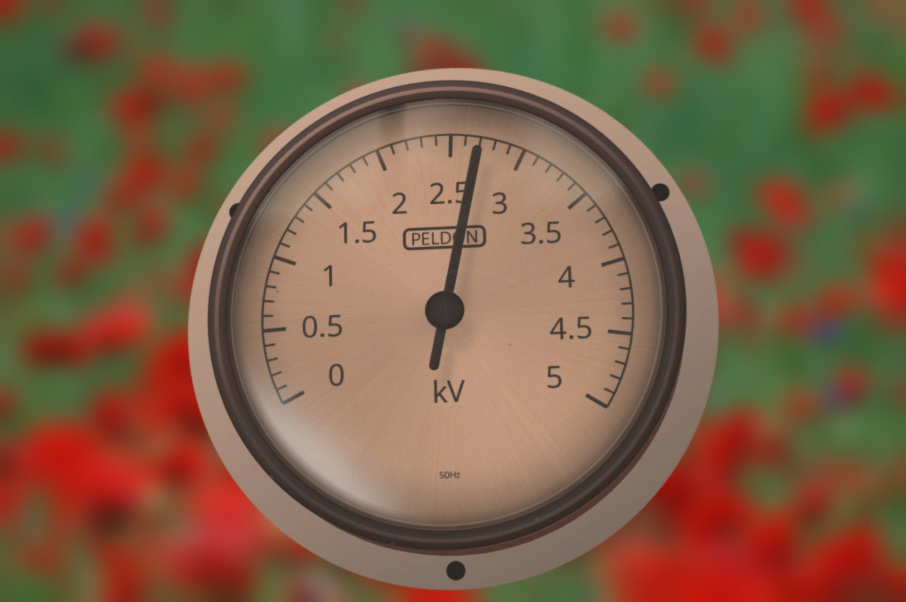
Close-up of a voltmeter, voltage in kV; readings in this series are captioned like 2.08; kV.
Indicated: 2.7; kV
